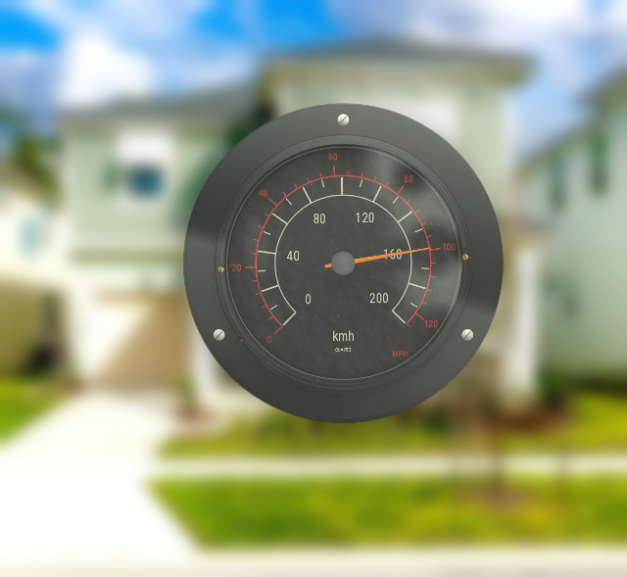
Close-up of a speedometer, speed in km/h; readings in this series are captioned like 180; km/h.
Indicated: 160; km/h
